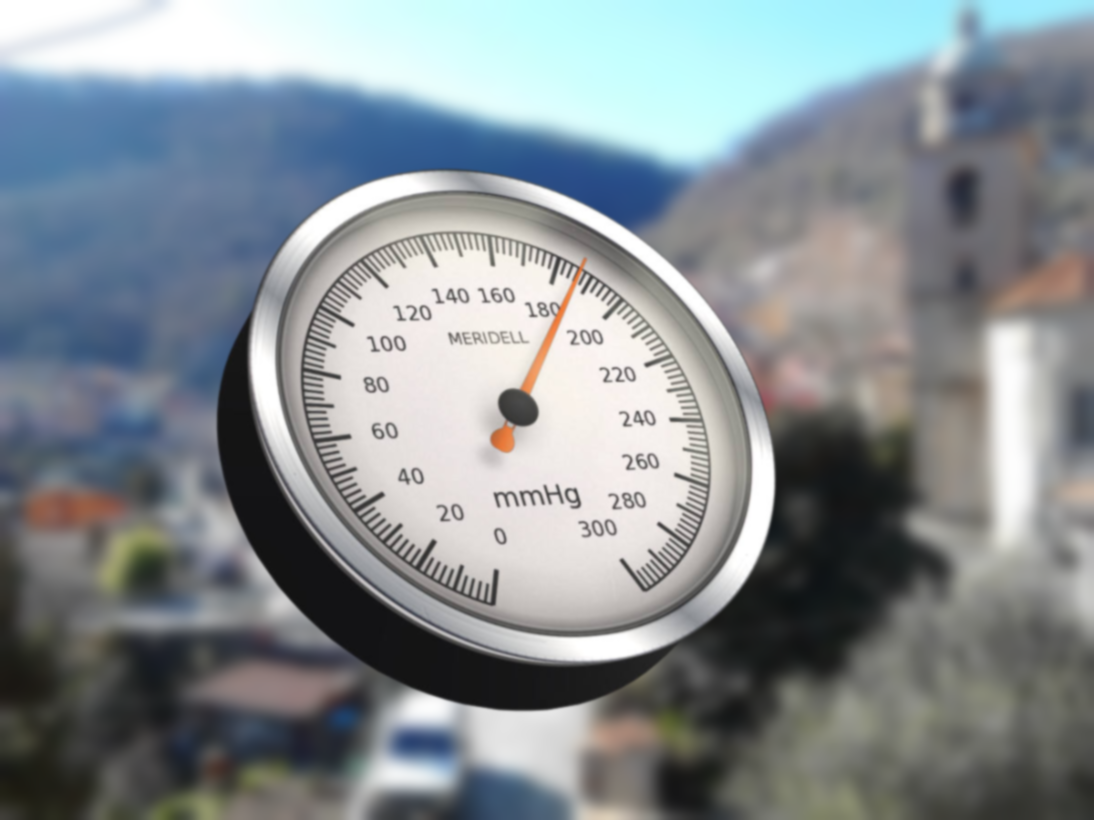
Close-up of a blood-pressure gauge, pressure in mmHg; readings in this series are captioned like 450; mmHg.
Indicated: 186; mmHg
